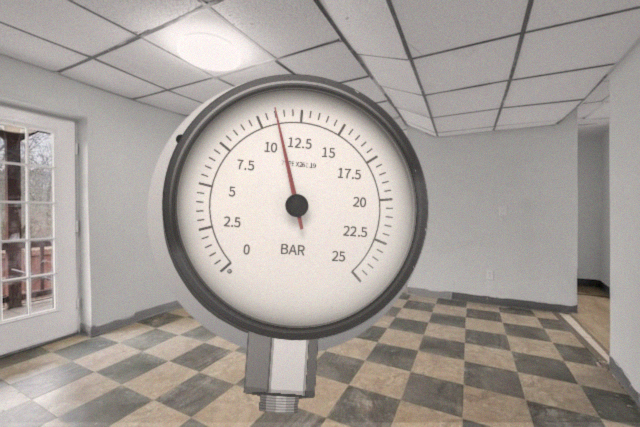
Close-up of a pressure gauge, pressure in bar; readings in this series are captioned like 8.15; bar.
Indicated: 11; bar
